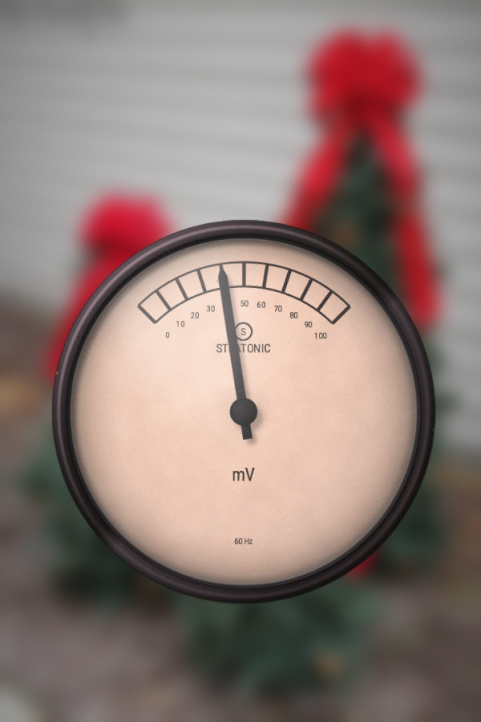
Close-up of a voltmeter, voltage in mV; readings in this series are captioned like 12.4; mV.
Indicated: 40; mV
